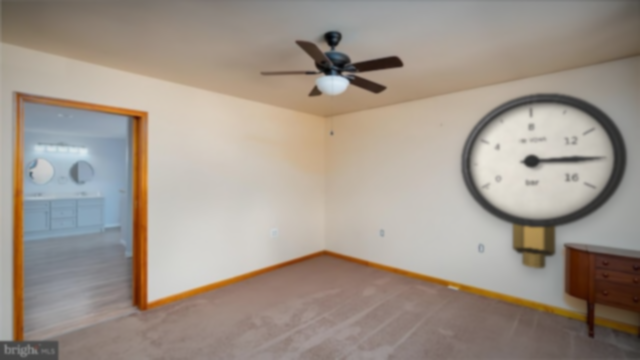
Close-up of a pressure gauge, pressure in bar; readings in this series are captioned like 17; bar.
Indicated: 14; bar
